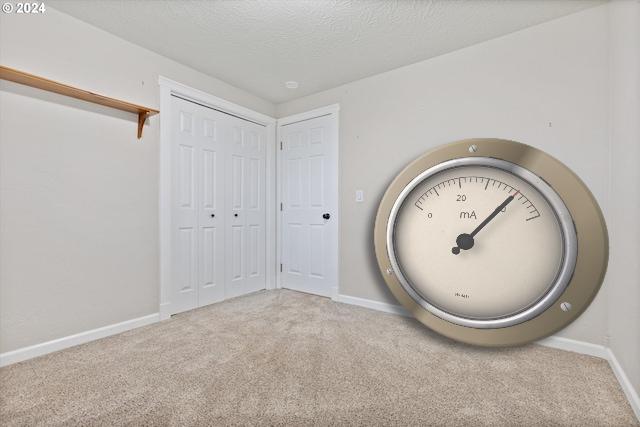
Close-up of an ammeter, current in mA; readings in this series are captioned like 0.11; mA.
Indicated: 40; mA
